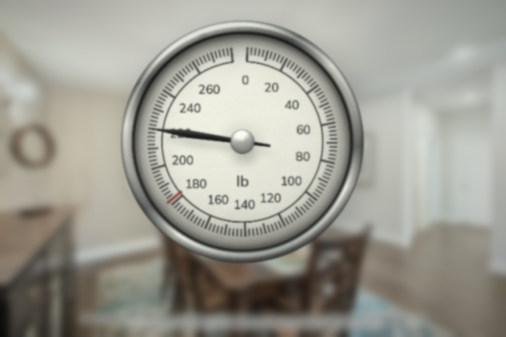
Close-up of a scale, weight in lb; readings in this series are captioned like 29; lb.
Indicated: 220; lb
